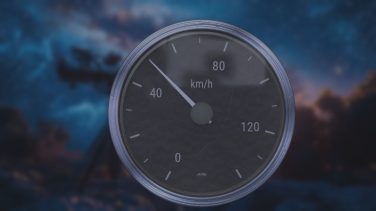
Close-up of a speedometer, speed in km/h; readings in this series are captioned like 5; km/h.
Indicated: 50; km/h
